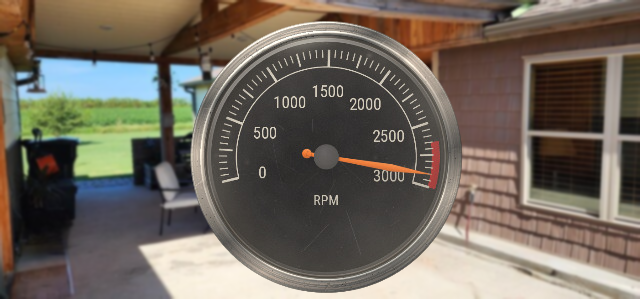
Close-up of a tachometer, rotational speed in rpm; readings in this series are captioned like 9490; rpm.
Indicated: 2900; rpm
